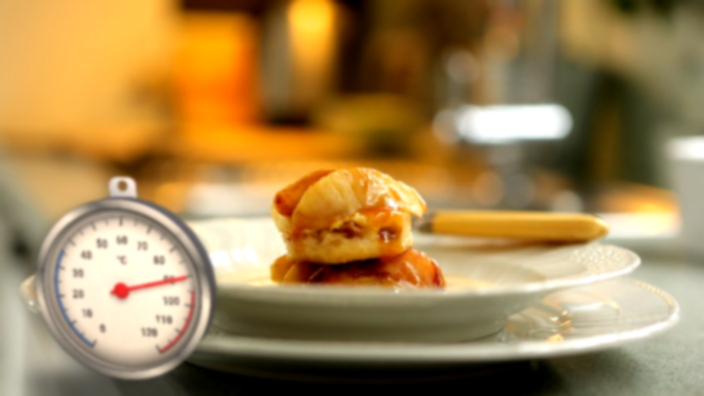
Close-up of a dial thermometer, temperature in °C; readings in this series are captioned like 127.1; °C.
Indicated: 90; °C
